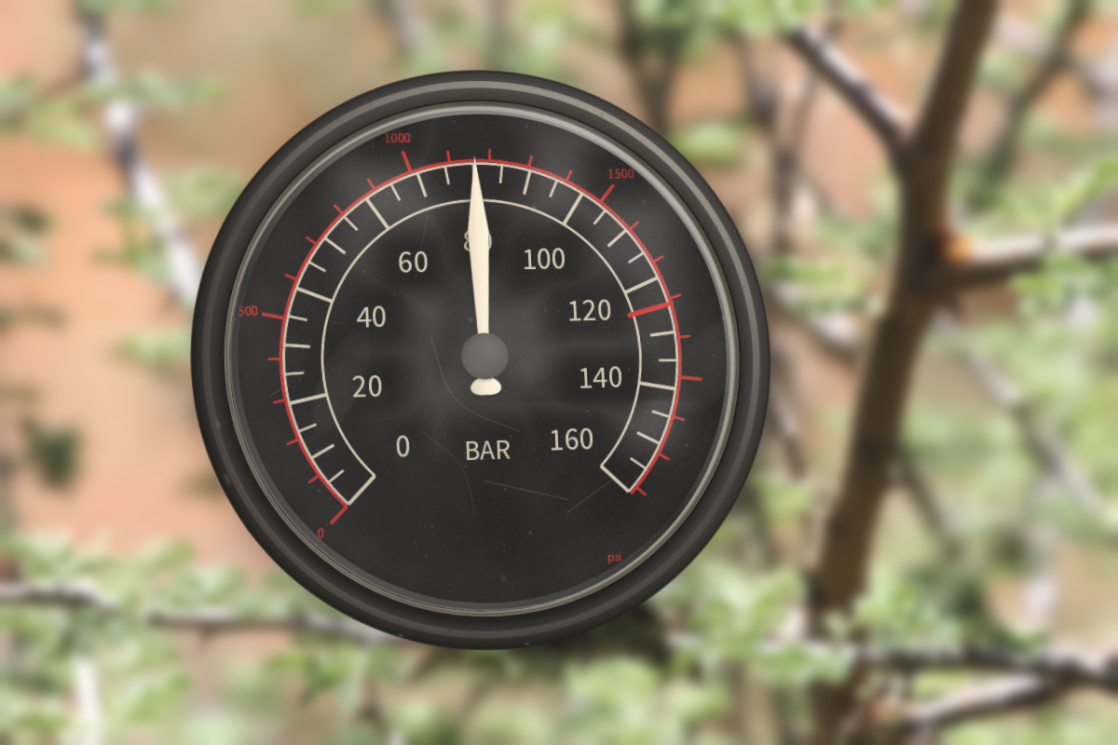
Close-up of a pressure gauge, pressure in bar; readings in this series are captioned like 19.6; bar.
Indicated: 80; bar
